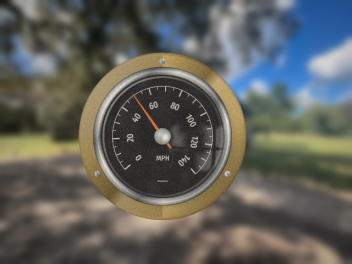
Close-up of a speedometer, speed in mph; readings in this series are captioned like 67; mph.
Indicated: 50; mph
